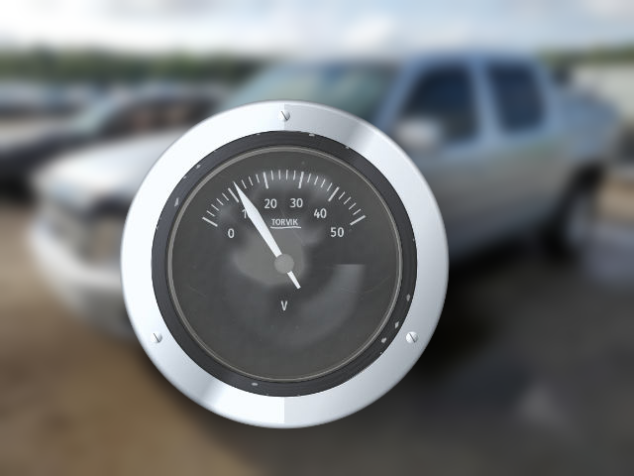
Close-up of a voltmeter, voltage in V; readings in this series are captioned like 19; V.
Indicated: 12; V
